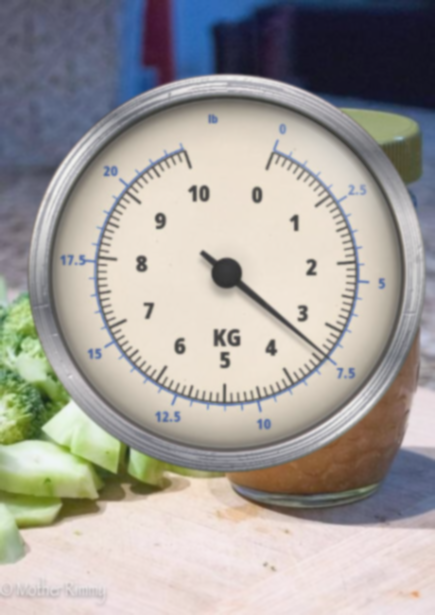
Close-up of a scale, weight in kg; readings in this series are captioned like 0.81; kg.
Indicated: 3.4; kg
